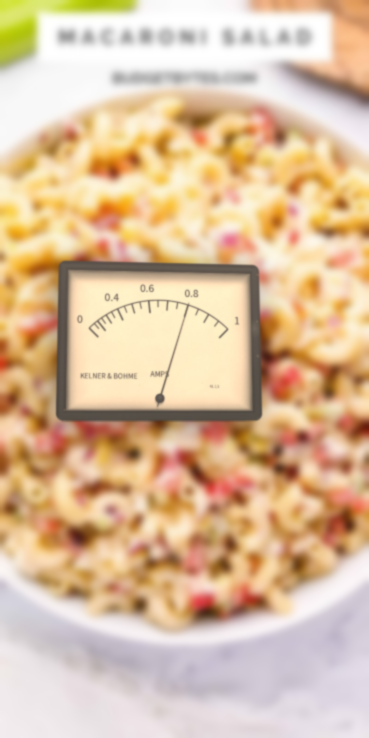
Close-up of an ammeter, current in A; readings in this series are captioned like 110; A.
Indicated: 0.8; A
